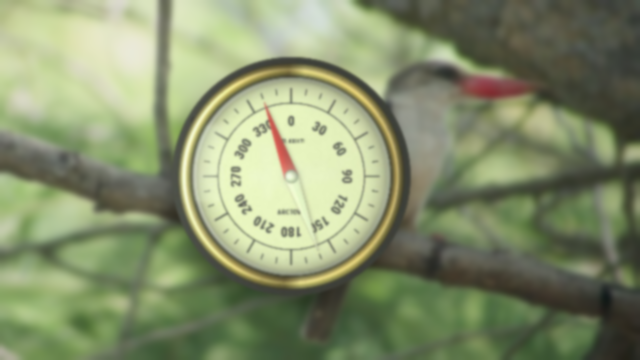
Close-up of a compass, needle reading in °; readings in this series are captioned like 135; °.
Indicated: 340; °
